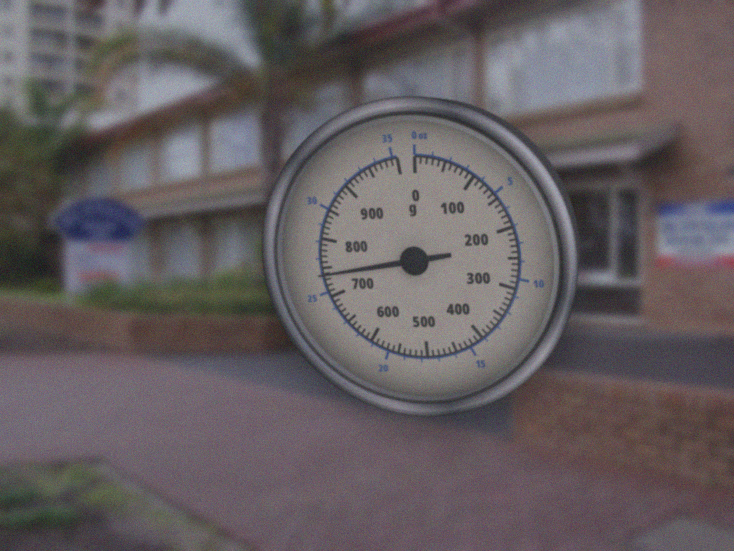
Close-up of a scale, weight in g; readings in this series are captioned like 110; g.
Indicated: 740; g
